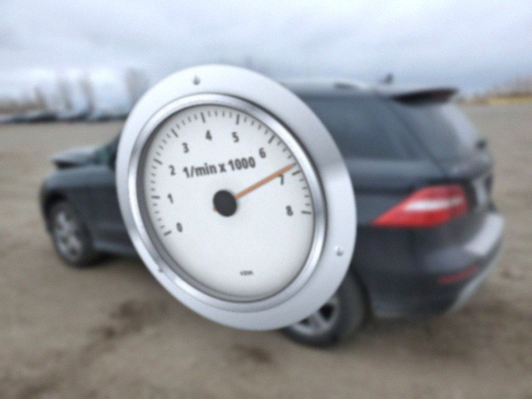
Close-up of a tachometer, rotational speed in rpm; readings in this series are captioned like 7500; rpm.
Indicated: 6800; rpm
